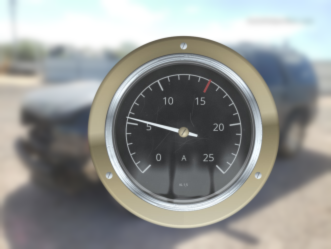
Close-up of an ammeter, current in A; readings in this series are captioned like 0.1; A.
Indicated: 5.5; A
